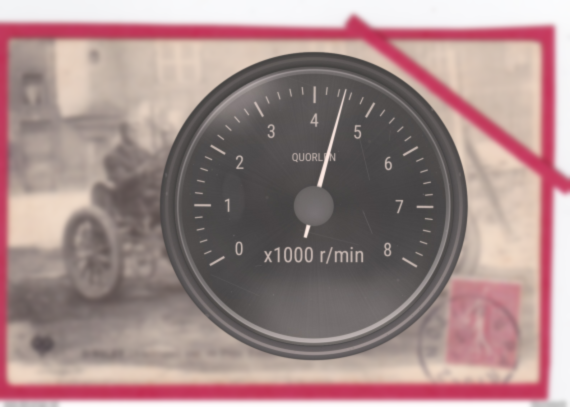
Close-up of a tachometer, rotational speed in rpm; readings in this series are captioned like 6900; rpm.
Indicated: 4500; rpm
